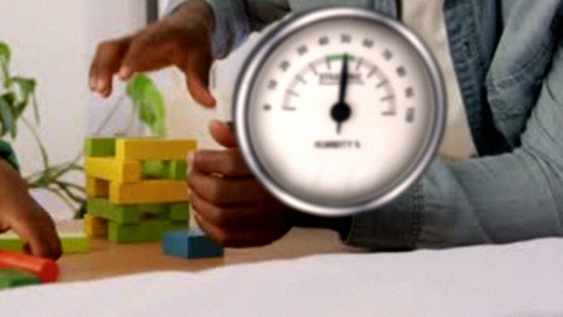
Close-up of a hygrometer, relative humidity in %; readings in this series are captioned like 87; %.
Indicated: 50; %
